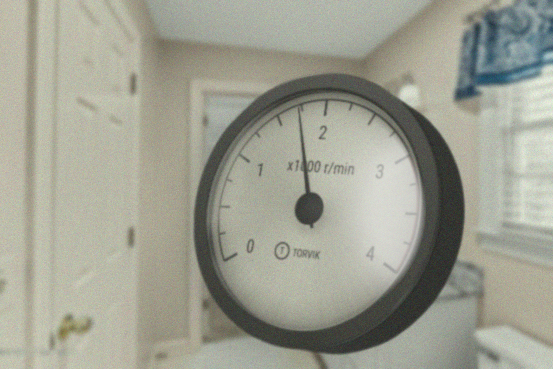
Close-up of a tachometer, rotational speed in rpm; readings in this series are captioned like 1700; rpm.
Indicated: 1750; rpm
